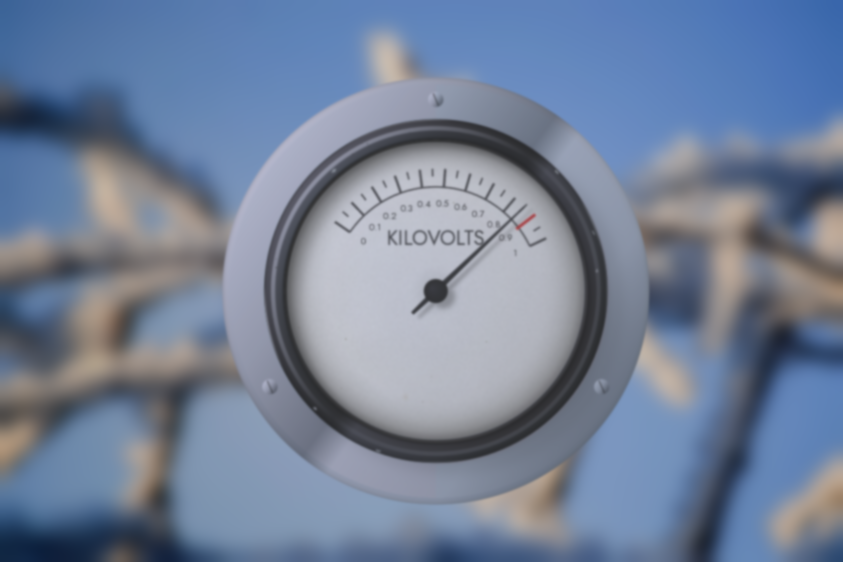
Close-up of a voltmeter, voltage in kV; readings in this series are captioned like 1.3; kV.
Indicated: 0.85; kV
